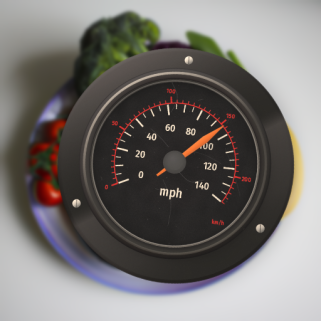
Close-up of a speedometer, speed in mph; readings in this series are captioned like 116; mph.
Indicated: 95; mph
